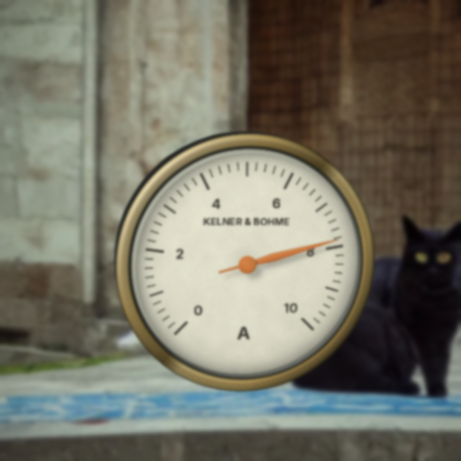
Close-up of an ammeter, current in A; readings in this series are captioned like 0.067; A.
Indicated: 7.8; A
